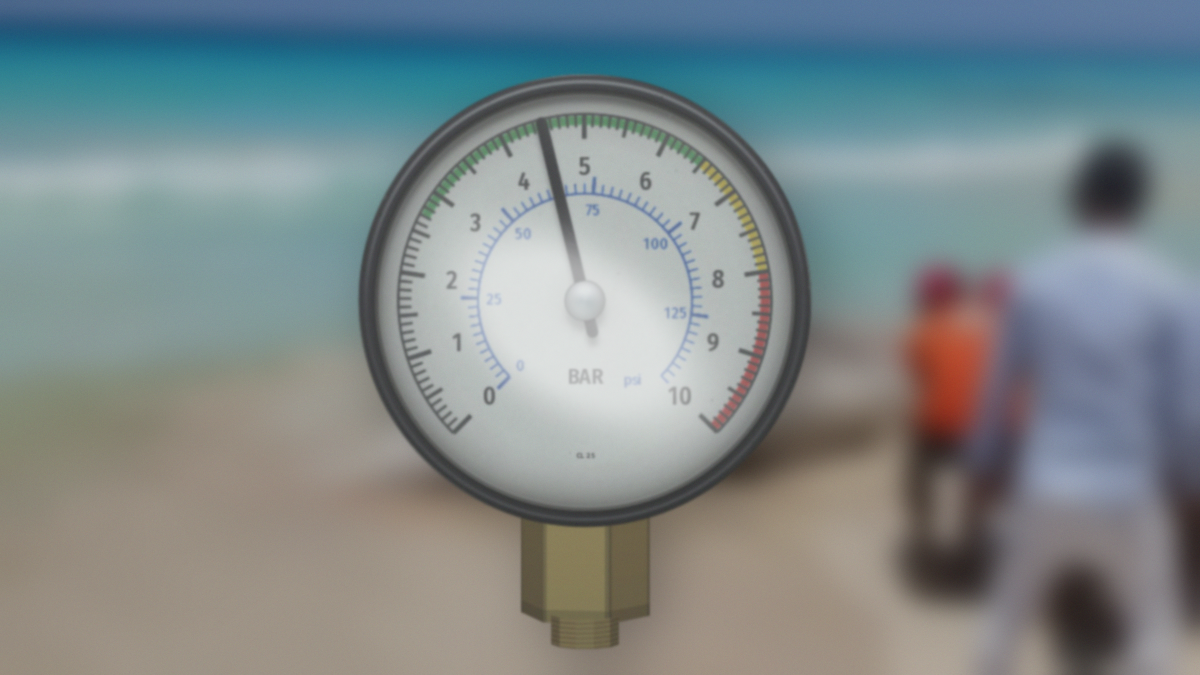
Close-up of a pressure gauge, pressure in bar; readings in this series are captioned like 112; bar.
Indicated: 4.5; bar
